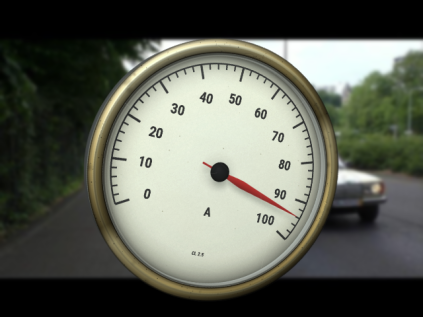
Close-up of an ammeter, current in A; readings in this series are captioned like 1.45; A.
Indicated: 94; A
